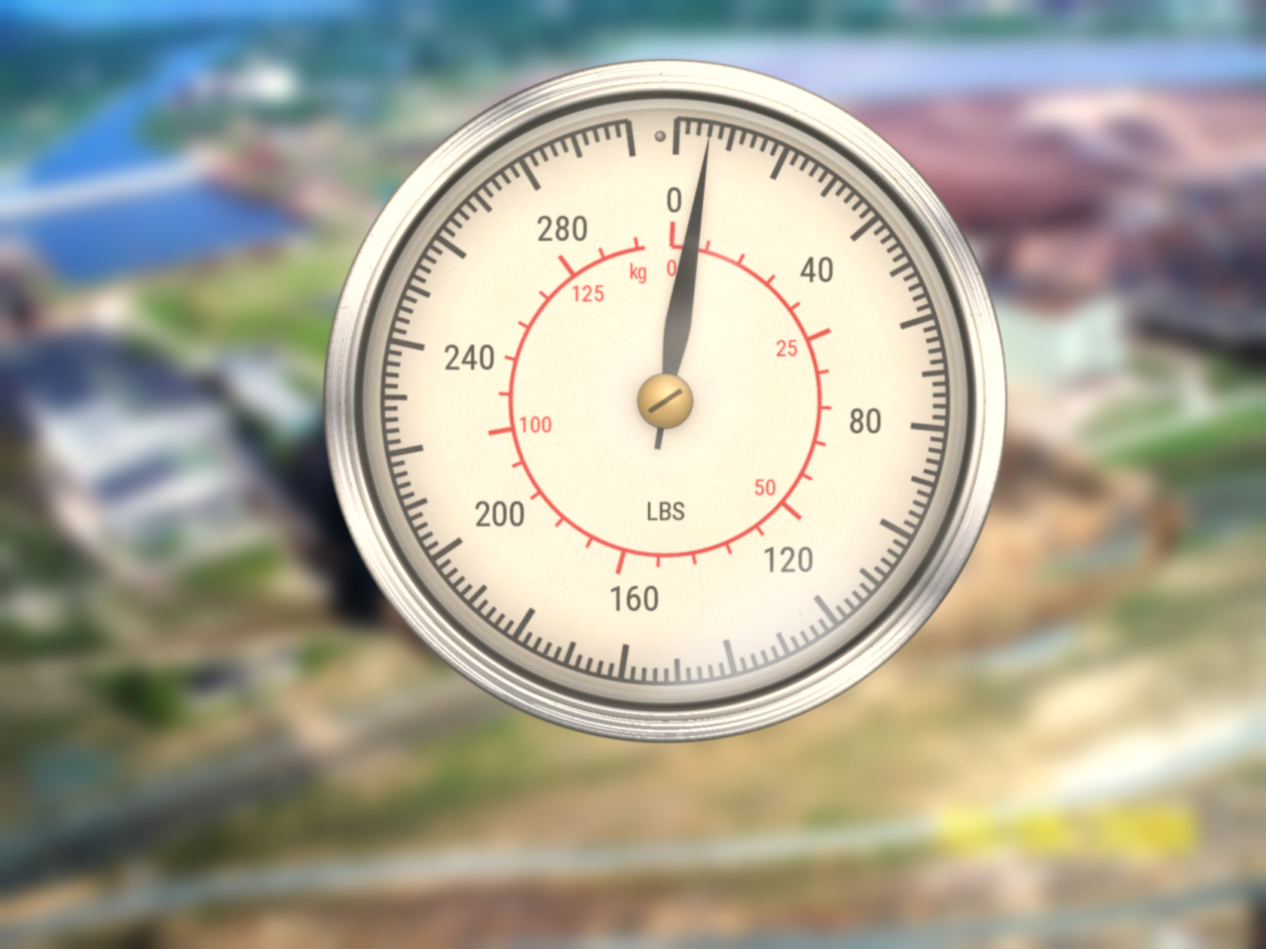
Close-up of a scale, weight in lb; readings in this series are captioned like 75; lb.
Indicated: 6; lb
